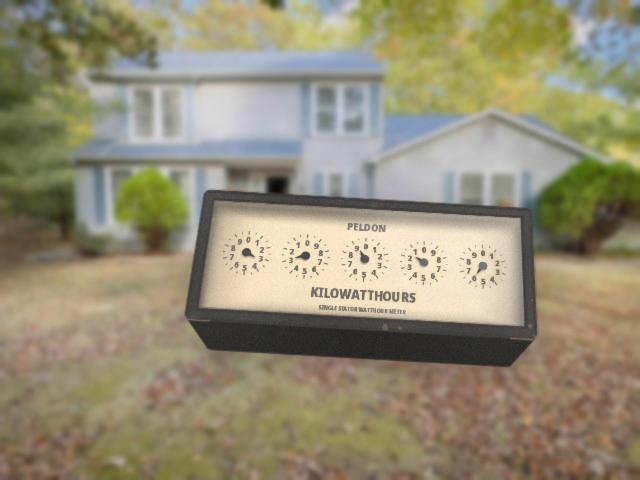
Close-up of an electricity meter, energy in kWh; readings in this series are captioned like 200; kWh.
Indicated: 32916; kWh
